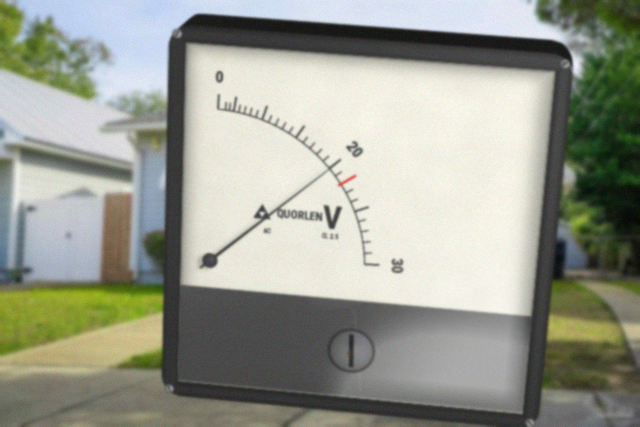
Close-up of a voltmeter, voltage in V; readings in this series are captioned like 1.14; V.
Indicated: 20; V
